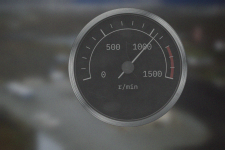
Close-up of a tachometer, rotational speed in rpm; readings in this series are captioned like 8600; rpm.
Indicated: 1050; rpm
